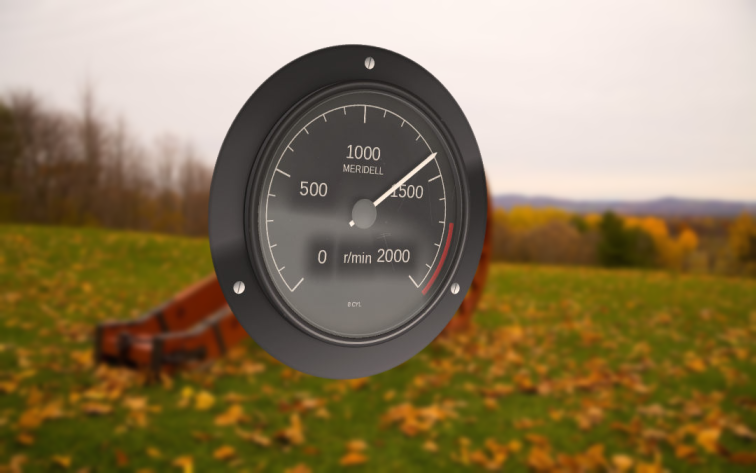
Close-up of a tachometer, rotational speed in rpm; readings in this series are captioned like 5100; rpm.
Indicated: 1400; rpm
